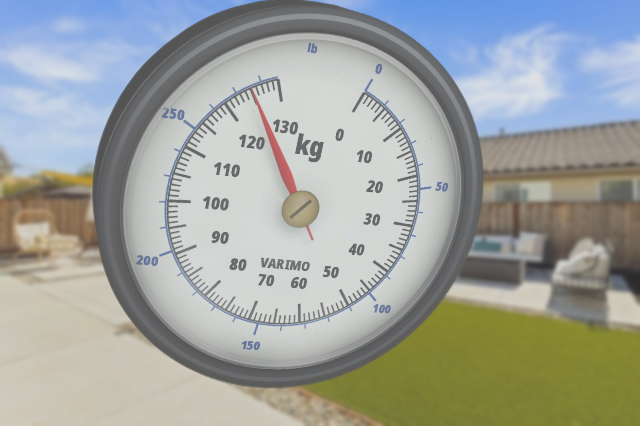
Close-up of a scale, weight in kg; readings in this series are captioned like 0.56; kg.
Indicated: 125; kg
